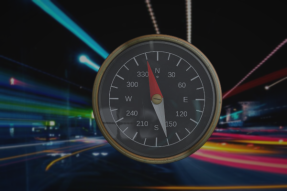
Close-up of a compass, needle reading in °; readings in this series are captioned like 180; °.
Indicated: 345; °
